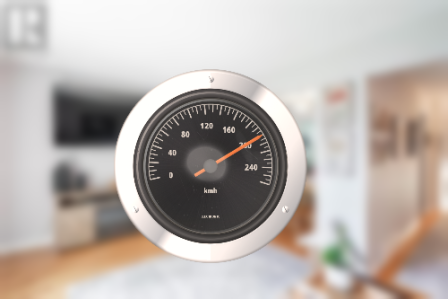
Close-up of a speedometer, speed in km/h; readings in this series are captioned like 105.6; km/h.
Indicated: 200; km/h
